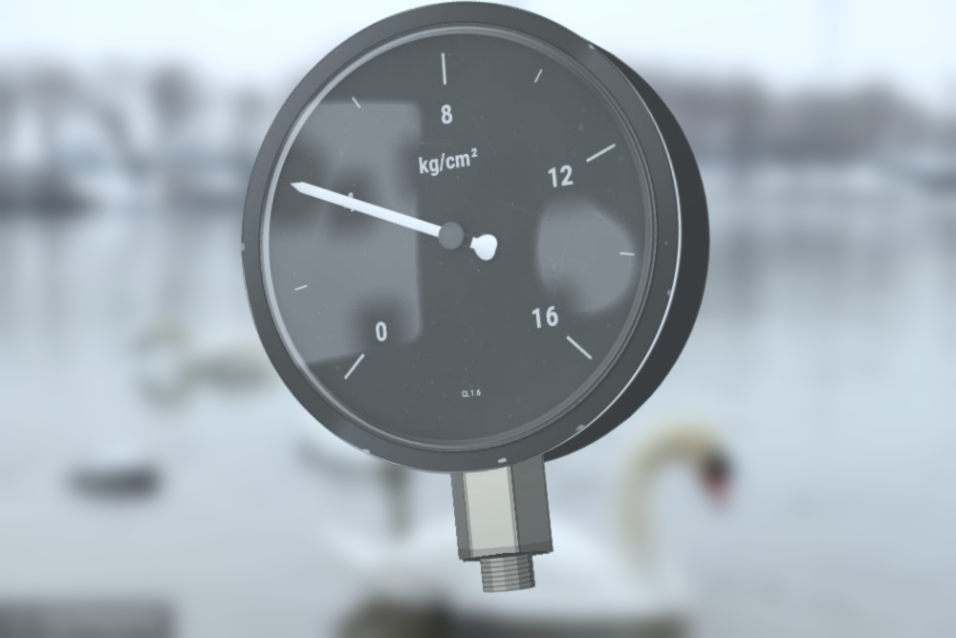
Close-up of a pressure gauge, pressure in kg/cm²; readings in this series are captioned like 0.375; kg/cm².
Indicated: 4; kg/cm²
